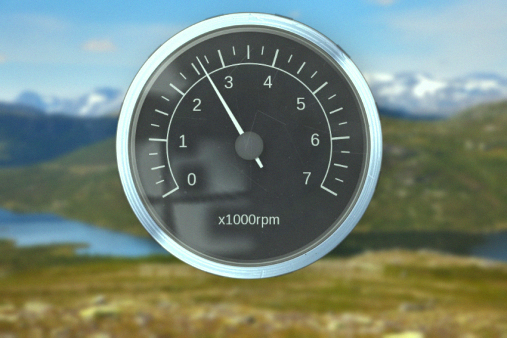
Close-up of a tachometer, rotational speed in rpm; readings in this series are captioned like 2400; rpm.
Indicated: 2625; rpm
